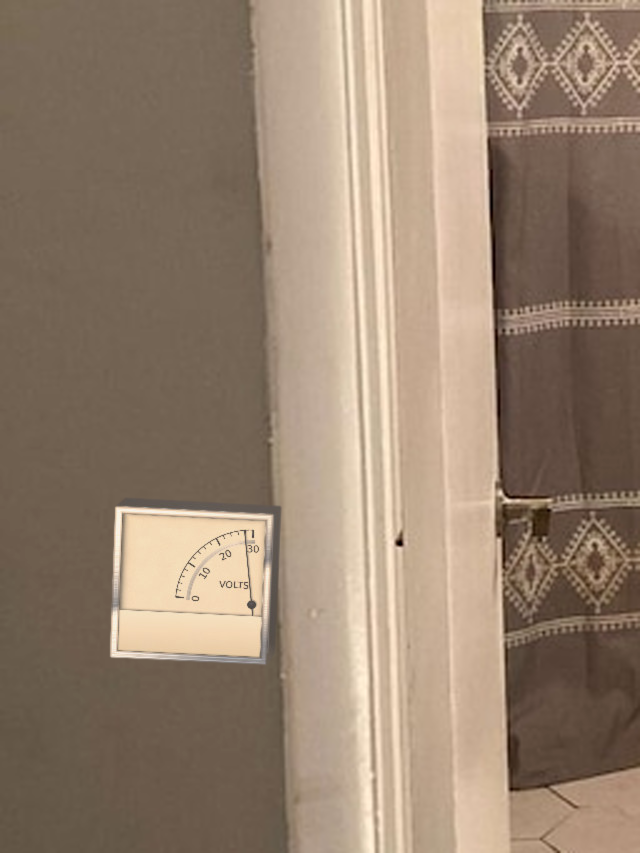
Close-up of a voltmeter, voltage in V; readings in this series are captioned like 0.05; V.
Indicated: 28; V
